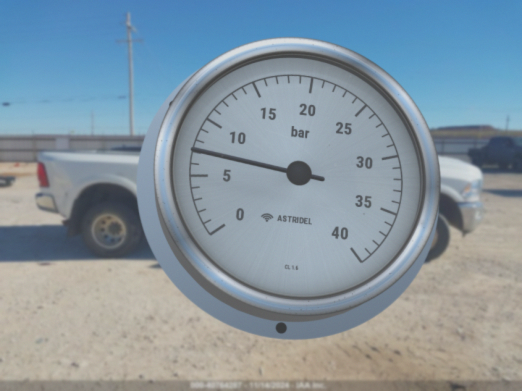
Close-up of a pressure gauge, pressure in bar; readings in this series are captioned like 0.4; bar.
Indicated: 7; bar
